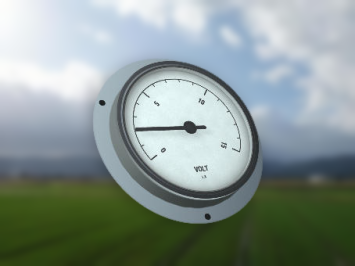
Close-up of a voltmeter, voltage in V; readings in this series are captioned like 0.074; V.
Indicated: 2; V
